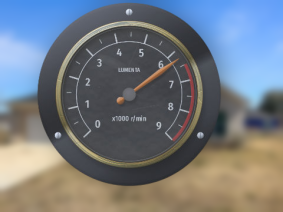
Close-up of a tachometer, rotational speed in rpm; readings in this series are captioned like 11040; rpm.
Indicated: 6250; rpm
